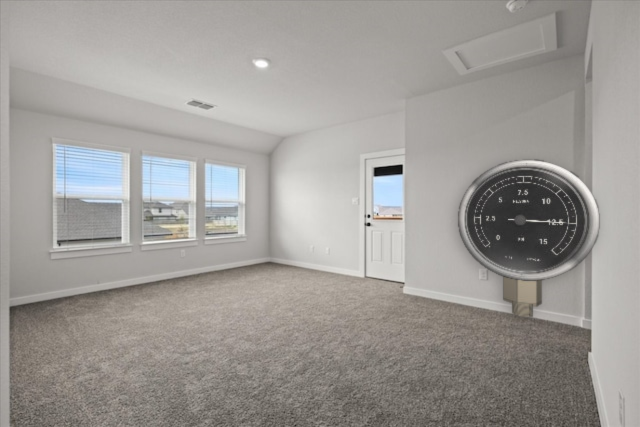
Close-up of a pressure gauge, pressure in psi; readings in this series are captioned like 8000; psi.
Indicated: 12.5; psi
